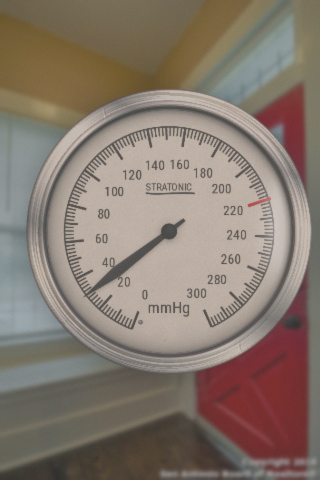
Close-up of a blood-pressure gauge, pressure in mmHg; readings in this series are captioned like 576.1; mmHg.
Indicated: 30; mmHg
